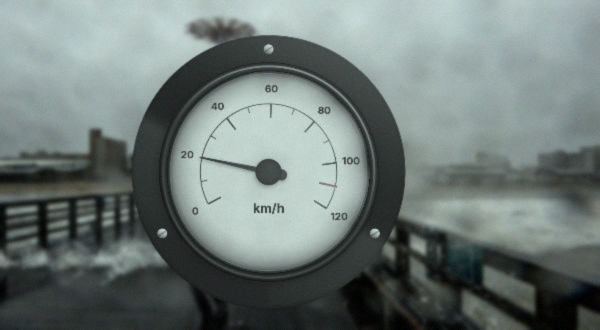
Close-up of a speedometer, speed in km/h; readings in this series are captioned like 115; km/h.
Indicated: 20; km/h
